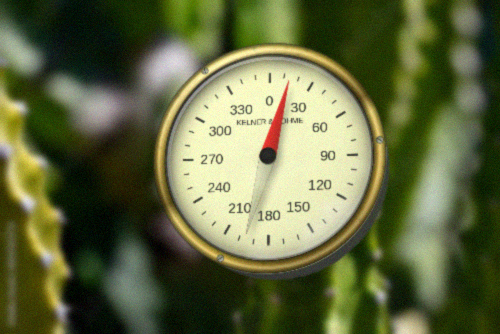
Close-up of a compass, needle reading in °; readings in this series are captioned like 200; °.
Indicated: 15; °
